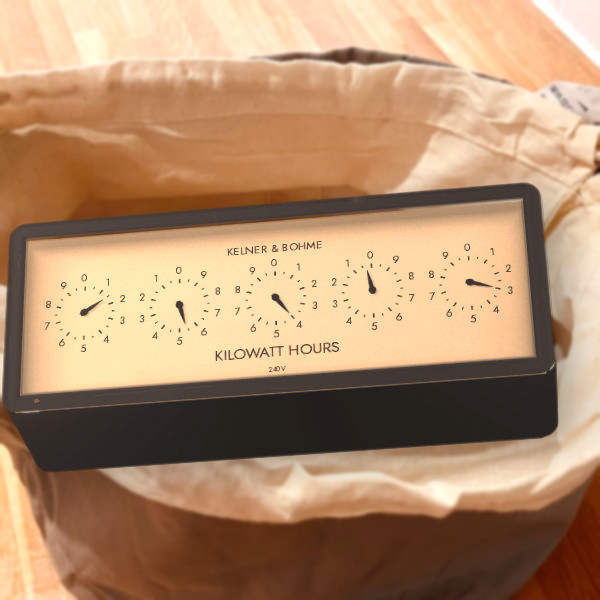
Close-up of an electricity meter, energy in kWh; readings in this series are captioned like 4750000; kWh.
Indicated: 15403; kWh
